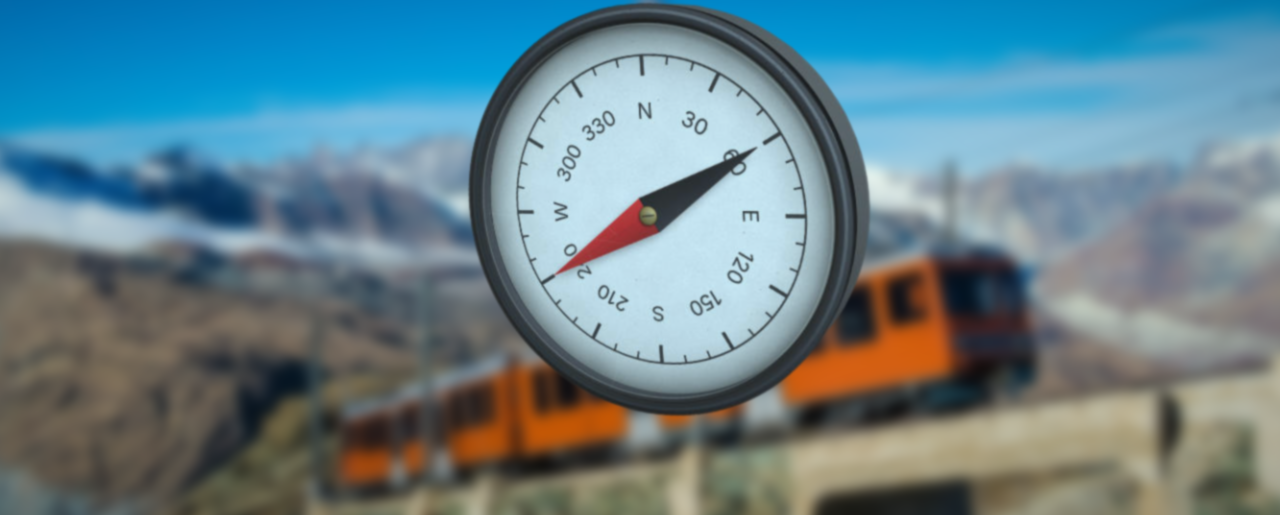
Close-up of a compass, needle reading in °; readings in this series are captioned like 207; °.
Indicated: 240; °
